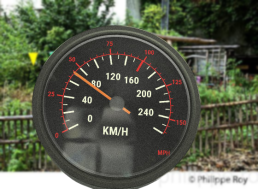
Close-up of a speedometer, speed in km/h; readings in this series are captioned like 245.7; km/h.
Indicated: 70; km/h
